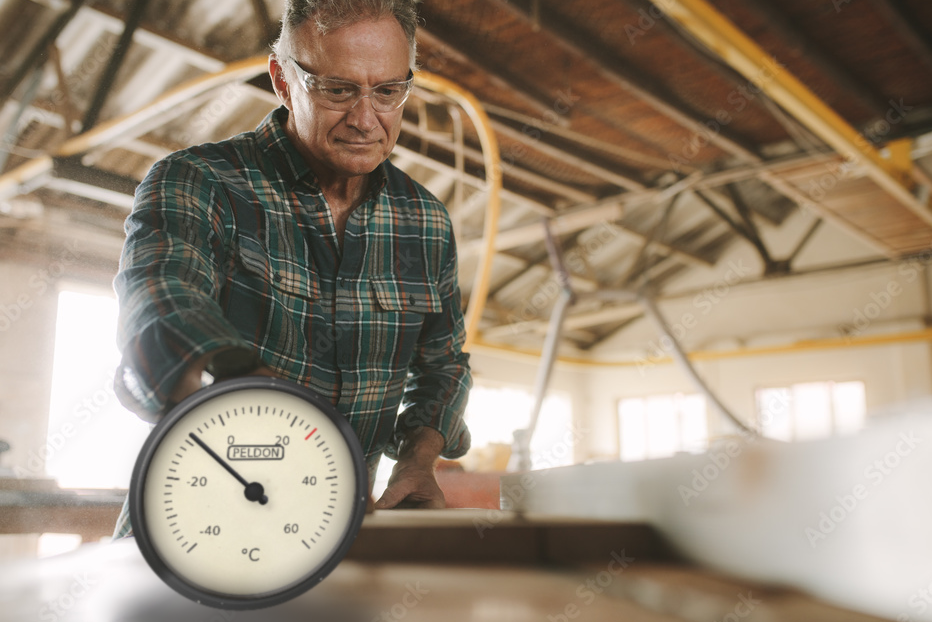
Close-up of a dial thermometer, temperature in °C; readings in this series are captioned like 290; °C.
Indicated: -8; °C
